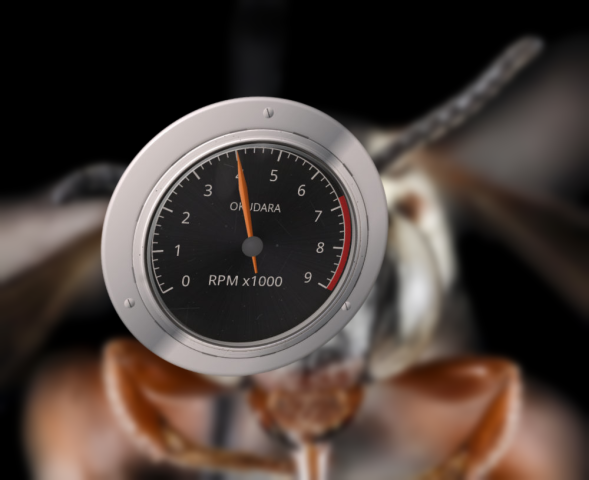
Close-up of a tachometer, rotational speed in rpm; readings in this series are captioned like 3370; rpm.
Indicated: 4000; rpm
